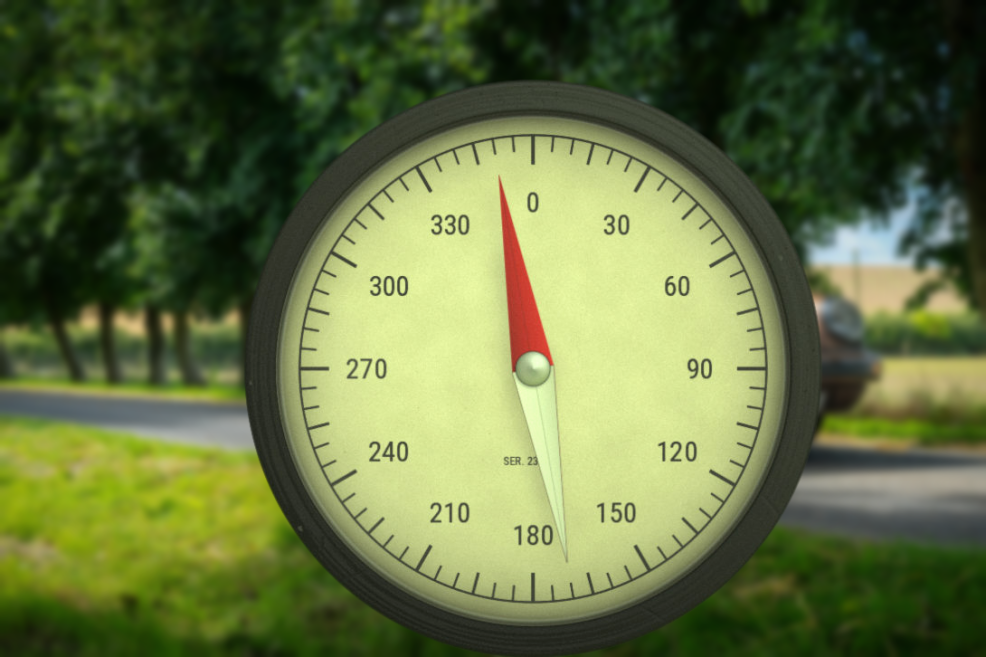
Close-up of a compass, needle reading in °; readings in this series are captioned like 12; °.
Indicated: 350; °
